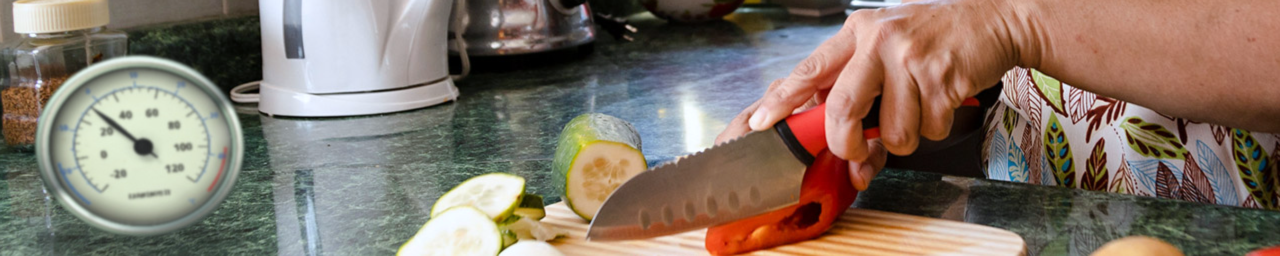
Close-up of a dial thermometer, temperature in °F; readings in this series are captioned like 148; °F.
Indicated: 28; °F
